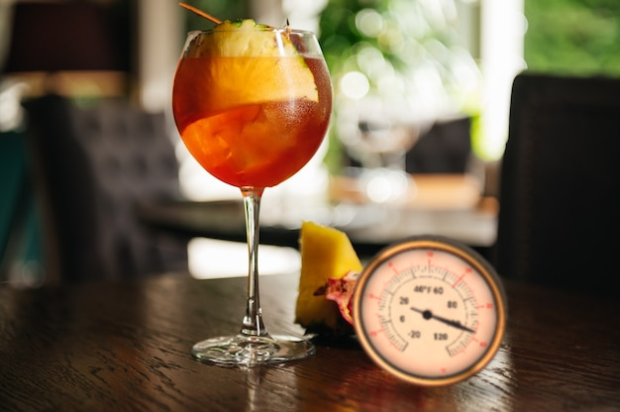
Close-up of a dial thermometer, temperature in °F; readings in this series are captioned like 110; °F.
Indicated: 100; °F
